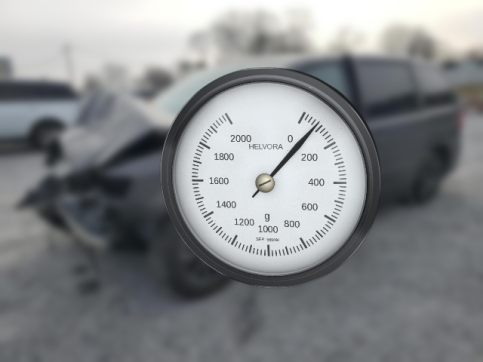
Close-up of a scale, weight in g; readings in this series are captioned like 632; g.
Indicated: 80; g
